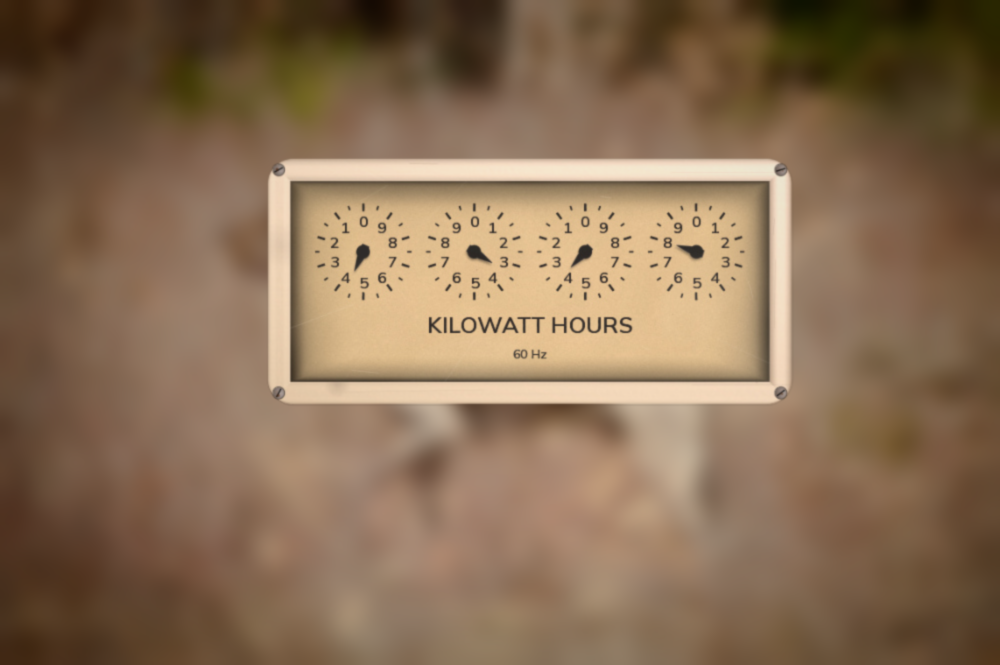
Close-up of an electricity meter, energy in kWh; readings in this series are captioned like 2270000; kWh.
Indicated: 4338; kWh
